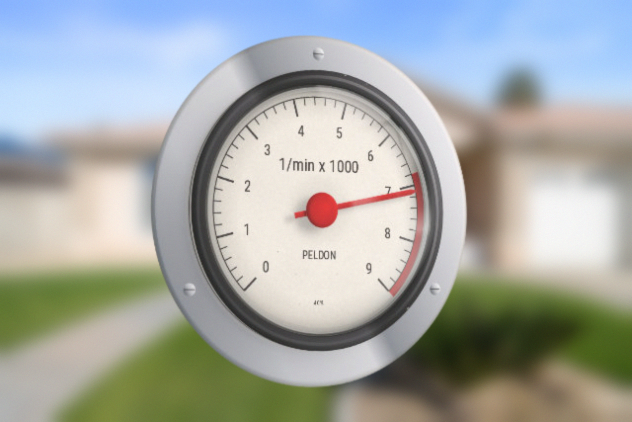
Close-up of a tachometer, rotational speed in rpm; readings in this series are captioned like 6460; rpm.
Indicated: 7100; rpm
